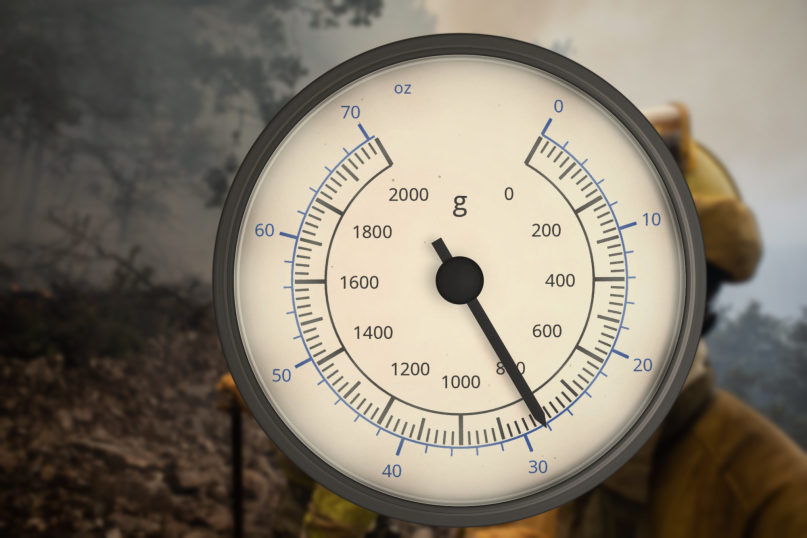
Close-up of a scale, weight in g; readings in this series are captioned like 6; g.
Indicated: 800; g
